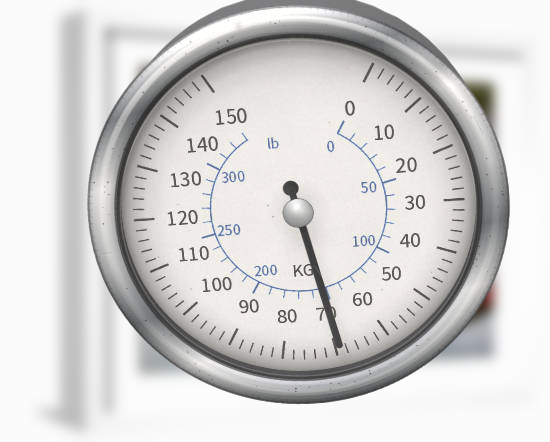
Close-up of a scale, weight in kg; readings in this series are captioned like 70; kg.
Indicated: 69; kg
